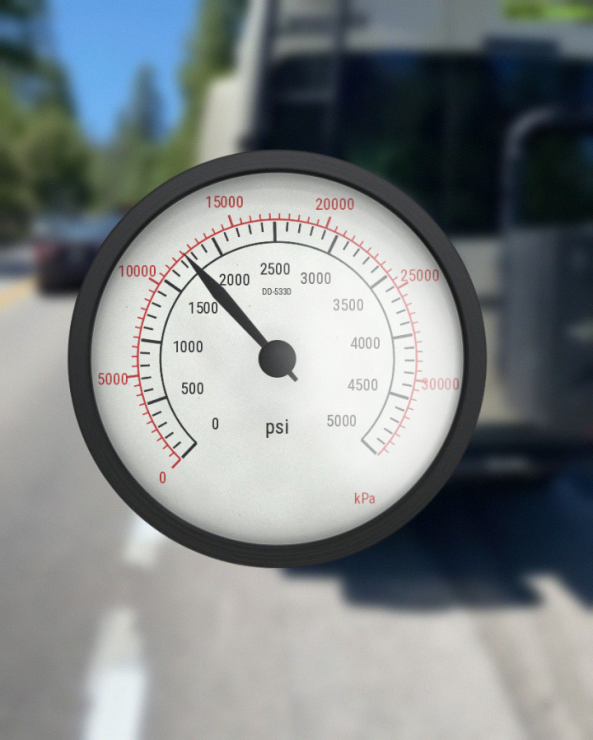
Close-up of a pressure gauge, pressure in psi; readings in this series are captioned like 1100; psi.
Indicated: 1750; psi
